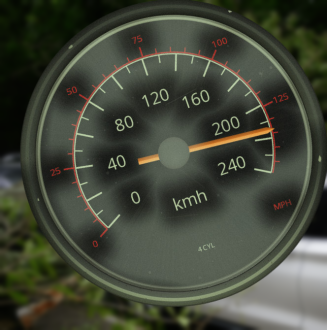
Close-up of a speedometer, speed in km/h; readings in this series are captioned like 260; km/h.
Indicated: 215; km/h
